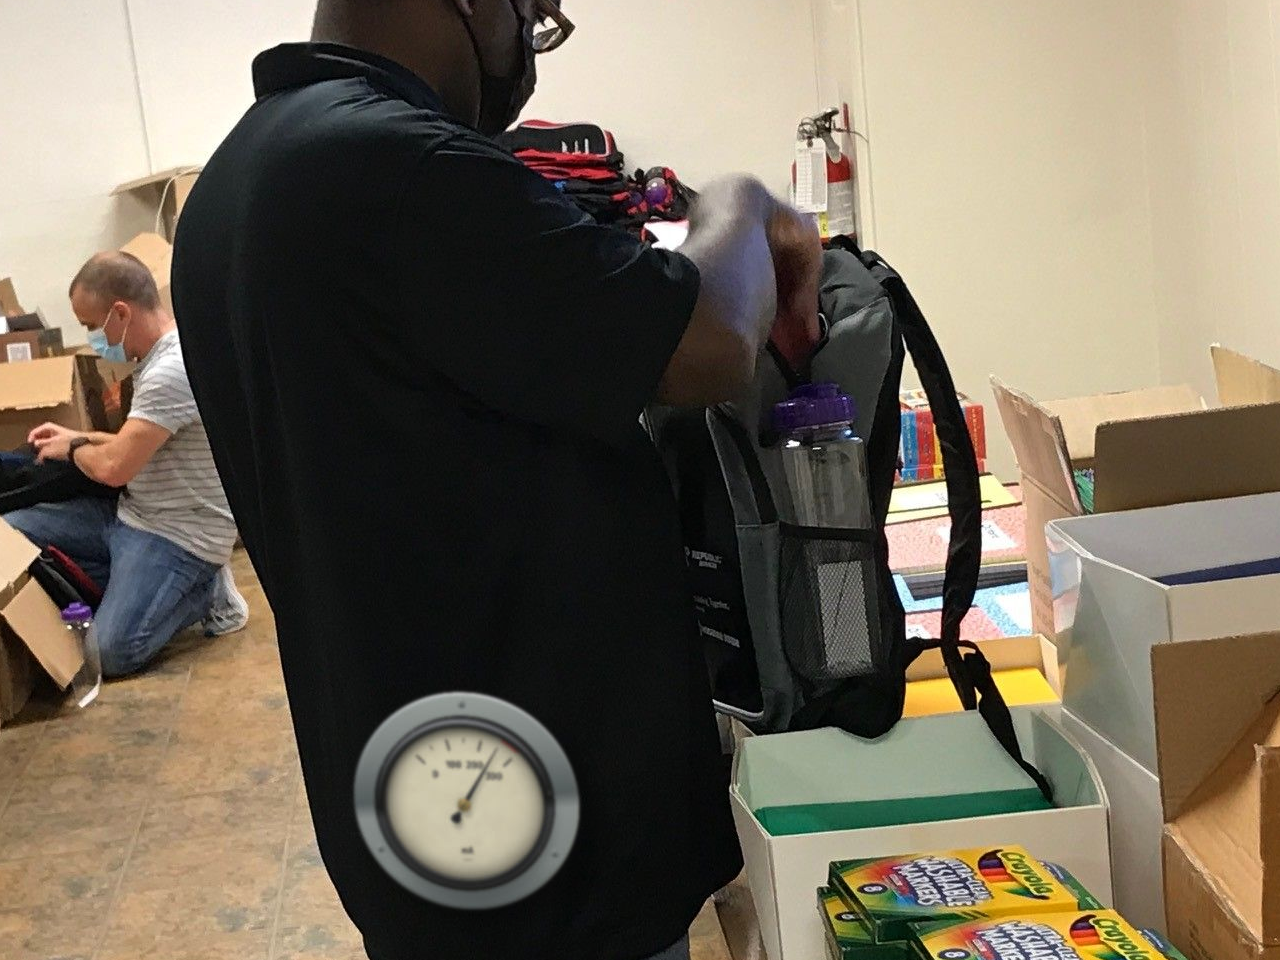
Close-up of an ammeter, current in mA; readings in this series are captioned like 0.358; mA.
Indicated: 250; mA
